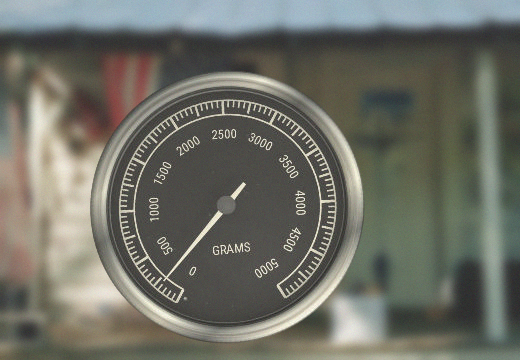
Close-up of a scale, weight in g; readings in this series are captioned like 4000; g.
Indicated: 200; g
